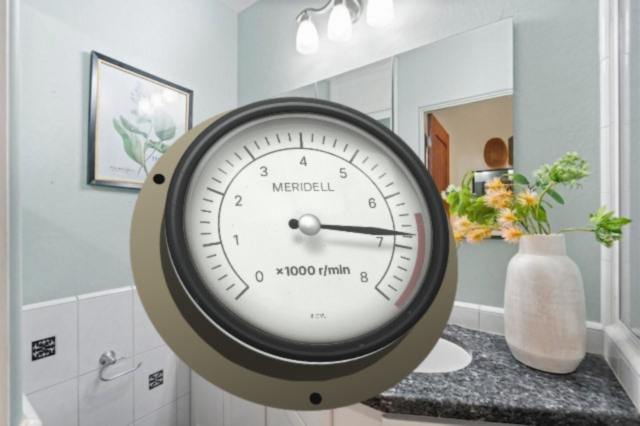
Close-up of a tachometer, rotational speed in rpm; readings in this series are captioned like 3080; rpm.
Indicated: 6800; rpm
